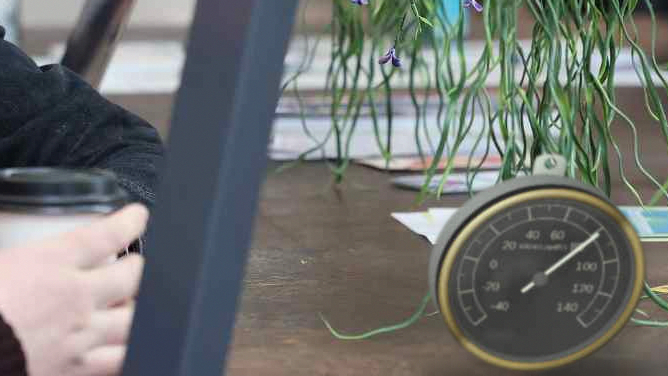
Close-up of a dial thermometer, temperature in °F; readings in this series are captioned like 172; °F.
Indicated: 80; °F
